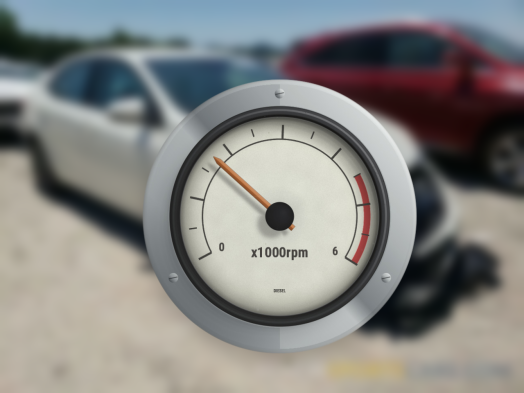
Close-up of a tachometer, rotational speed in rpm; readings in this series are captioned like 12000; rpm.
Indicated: 1750; rpm
